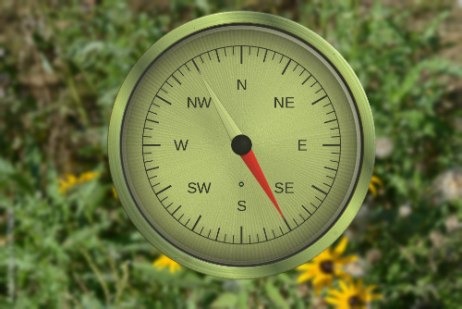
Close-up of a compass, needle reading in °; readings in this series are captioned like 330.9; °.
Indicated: 150; °
